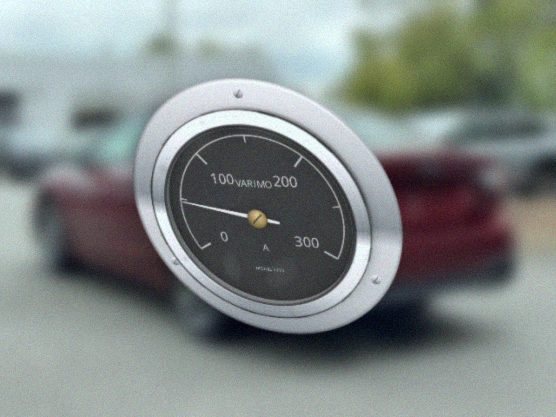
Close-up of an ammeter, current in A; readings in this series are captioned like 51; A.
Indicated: 50; A
